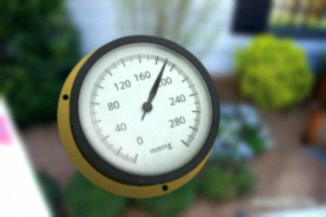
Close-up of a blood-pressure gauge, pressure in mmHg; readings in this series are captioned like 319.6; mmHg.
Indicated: 190; mmHg
